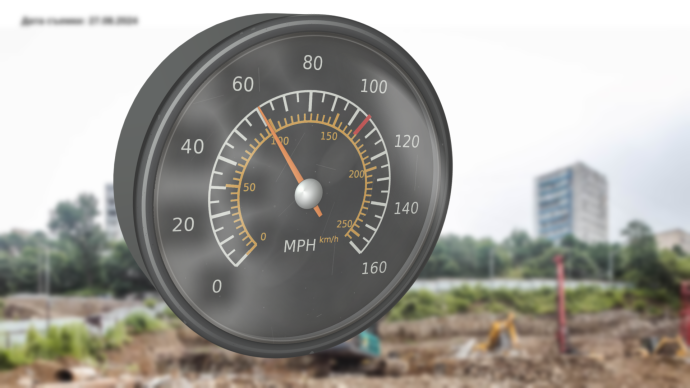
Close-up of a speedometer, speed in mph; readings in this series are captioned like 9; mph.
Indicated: 60; mph
